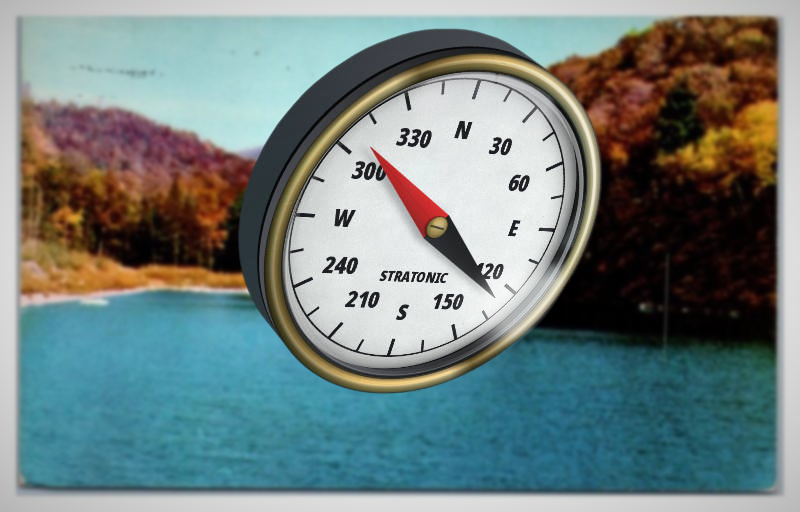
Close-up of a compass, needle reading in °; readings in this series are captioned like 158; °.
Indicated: 307.5; °
